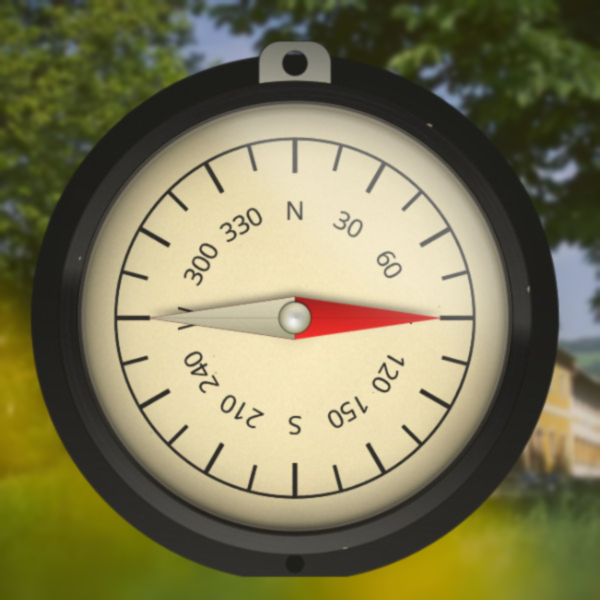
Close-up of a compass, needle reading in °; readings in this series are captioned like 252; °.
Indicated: 90; °
